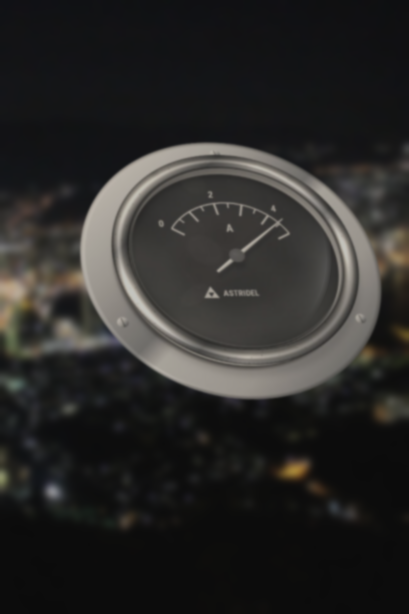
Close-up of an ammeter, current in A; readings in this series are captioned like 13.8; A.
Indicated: 4.5; A
